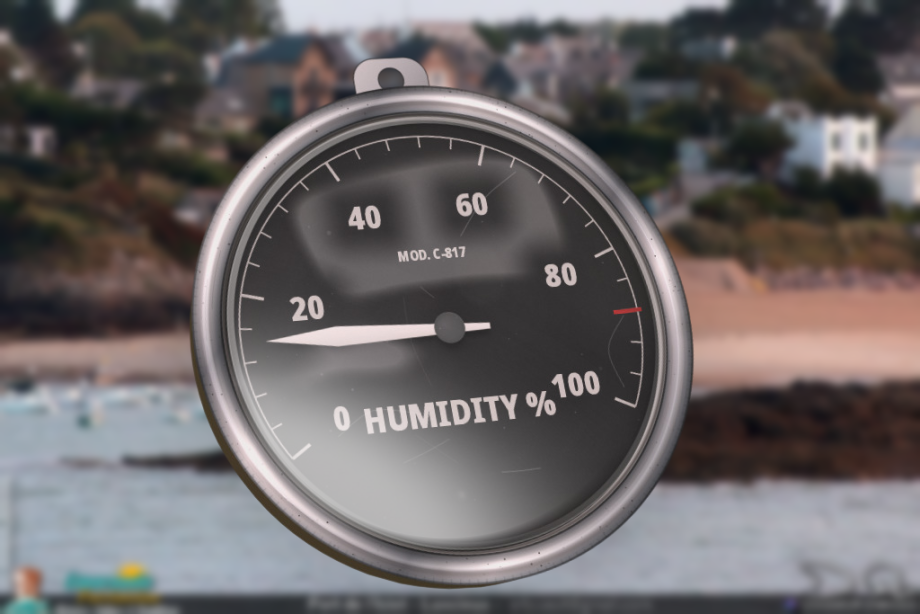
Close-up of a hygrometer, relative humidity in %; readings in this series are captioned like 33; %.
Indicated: 14; %
